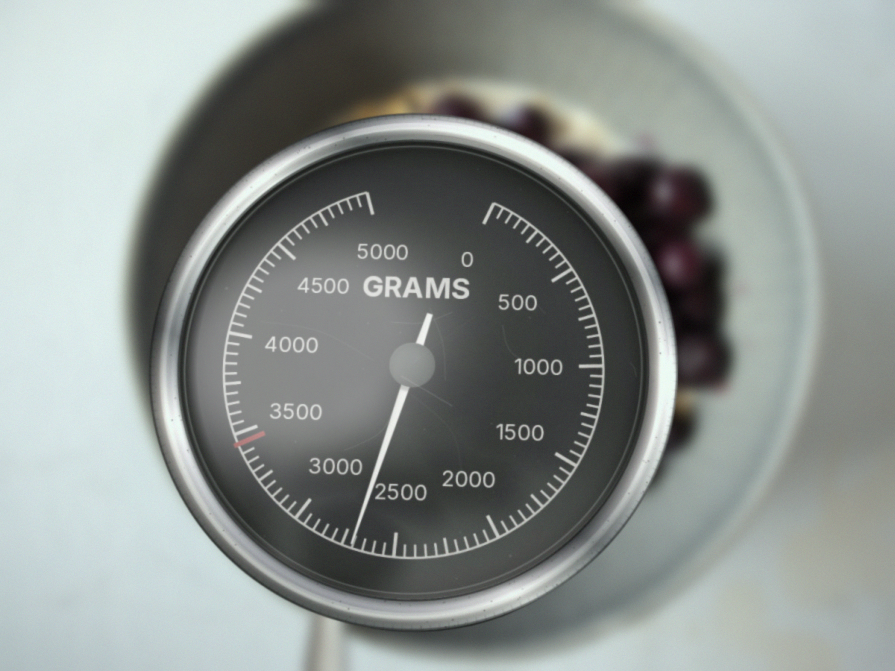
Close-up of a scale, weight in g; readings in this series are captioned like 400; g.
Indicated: 2700; g
